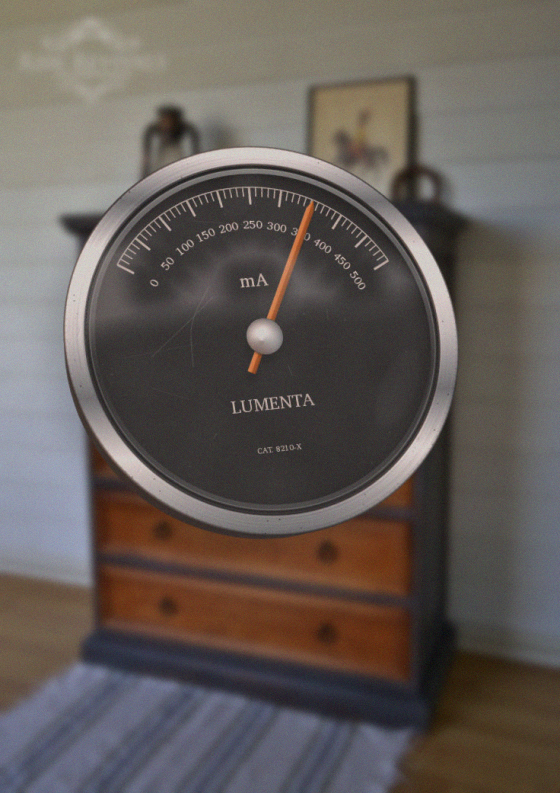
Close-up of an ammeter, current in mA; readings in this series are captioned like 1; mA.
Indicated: 350; mA
